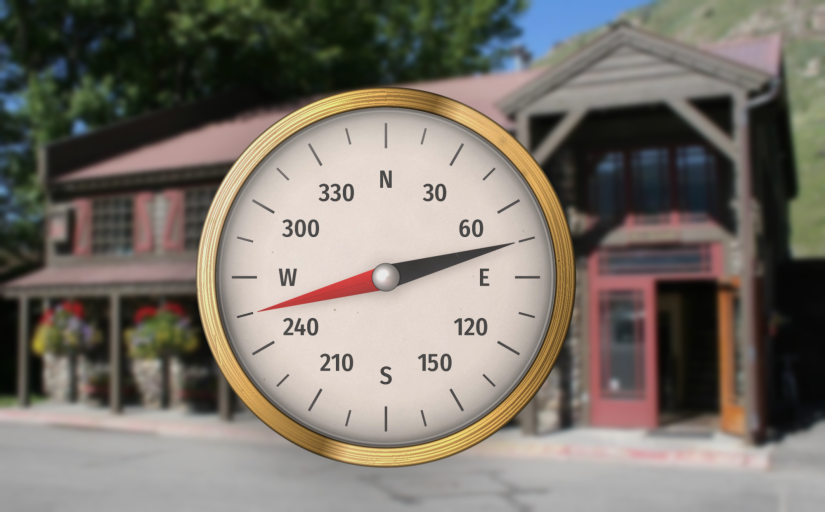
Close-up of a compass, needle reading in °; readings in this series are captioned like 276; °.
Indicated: 255; °
